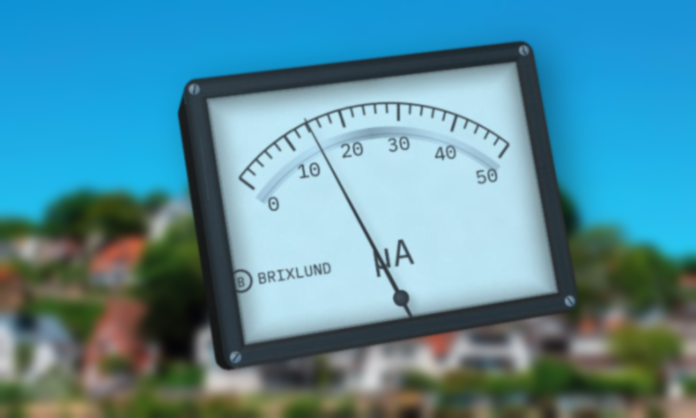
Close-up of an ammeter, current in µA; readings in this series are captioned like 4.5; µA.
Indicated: 14; µA
